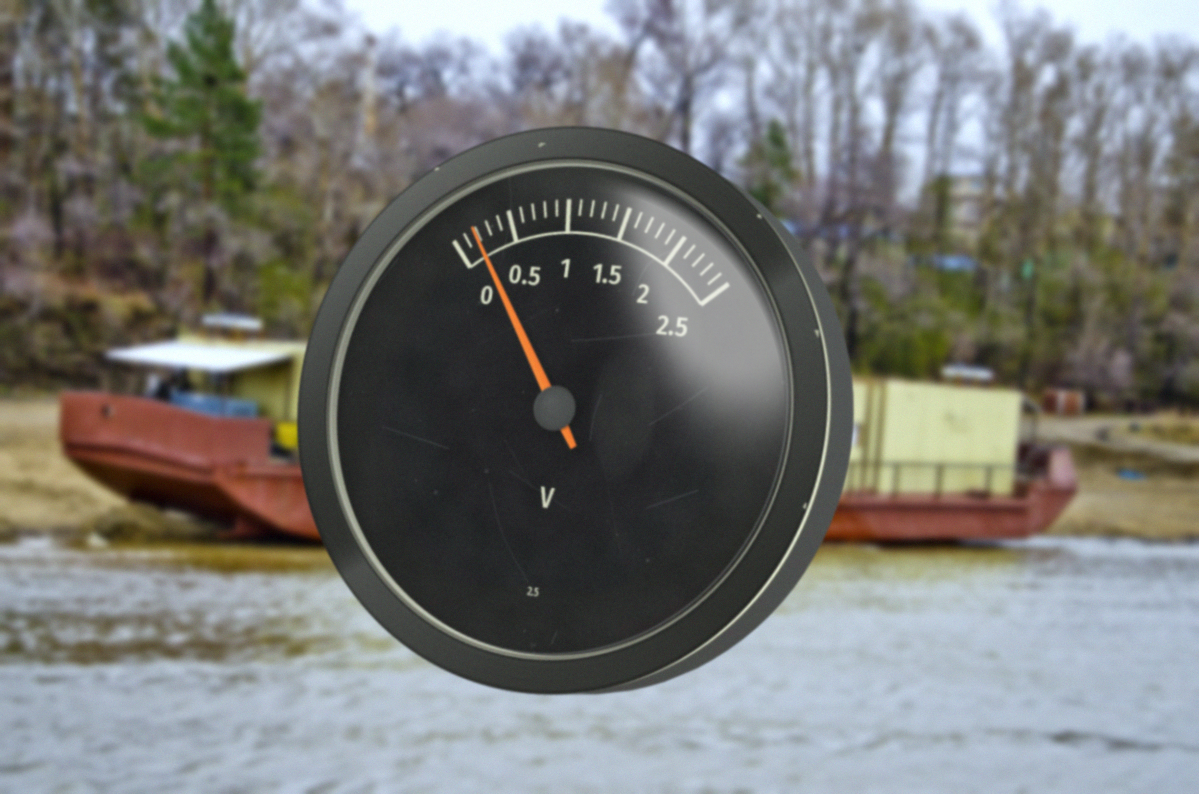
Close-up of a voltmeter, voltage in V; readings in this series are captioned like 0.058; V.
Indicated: 0.2; V
